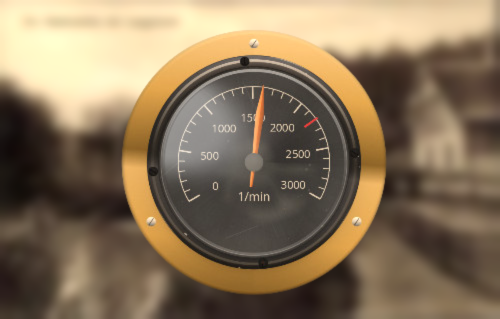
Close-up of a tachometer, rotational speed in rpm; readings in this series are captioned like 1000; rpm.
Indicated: 1600; rpm
